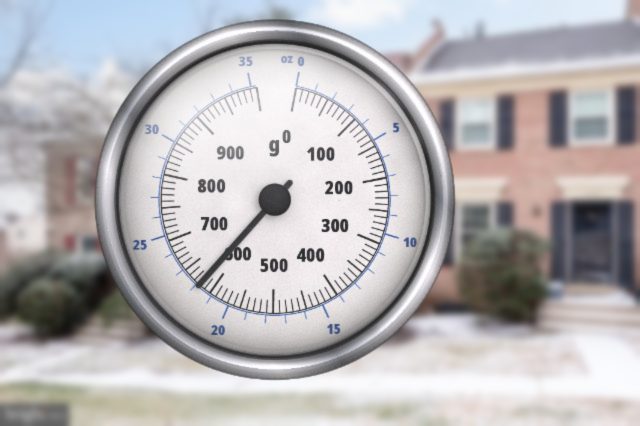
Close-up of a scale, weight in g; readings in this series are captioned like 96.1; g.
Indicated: 620; g
